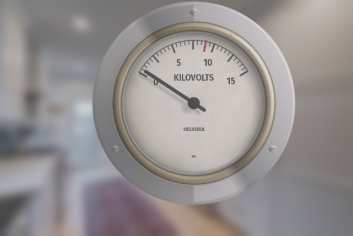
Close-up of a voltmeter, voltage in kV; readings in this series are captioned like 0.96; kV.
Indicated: 0.5; kV
